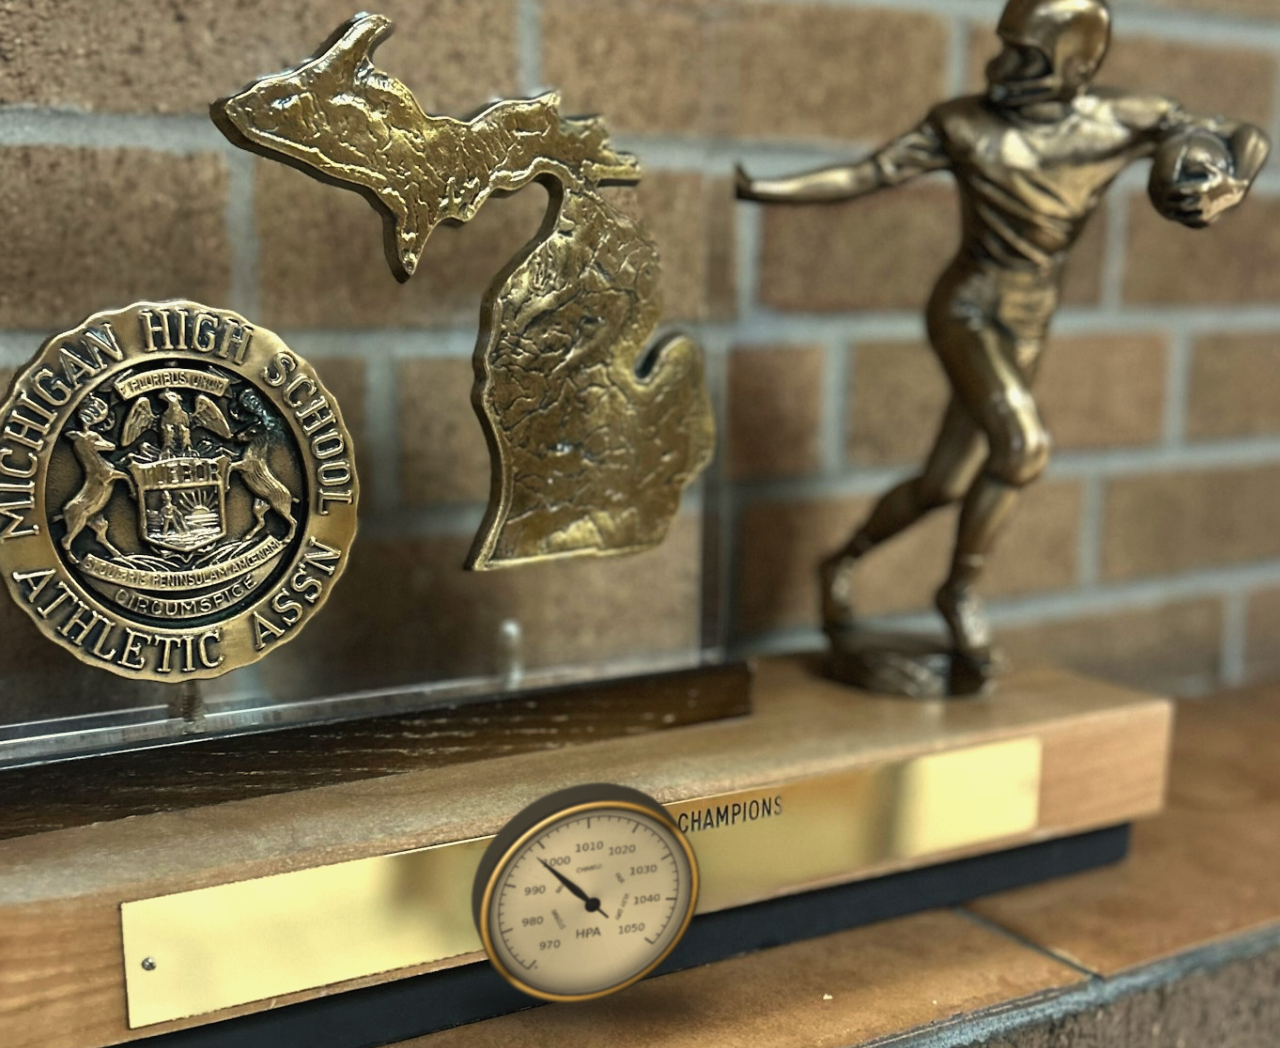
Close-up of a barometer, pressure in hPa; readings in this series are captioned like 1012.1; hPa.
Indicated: 998; hPa
